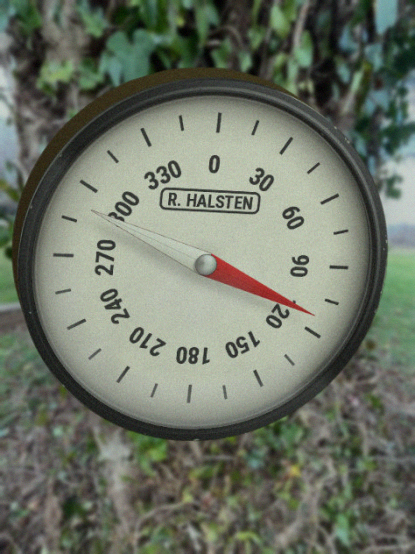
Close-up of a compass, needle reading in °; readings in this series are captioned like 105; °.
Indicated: 112.5; °
